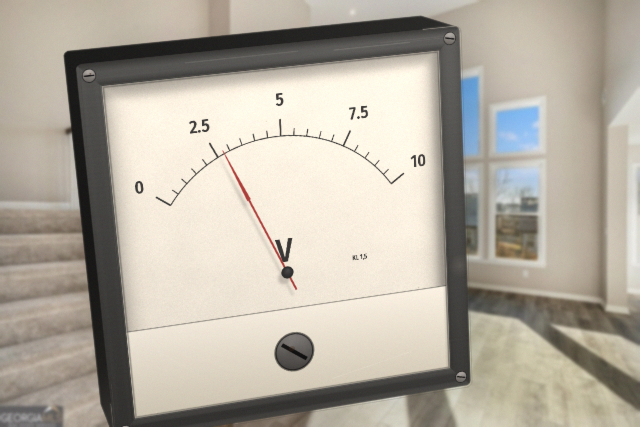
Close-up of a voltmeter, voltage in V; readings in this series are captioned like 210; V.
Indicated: 2.75; V
